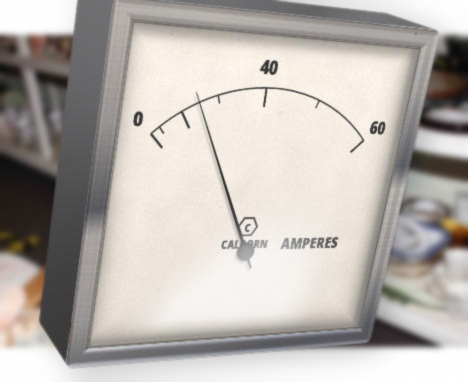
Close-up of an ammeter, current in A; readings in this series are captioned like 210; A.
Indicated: 25; A
